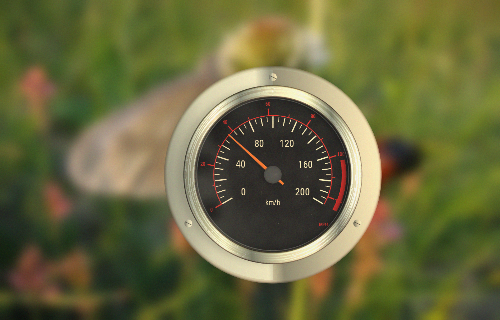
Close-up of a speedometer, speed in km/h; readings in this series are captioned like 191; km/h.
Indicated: 60; km/h
